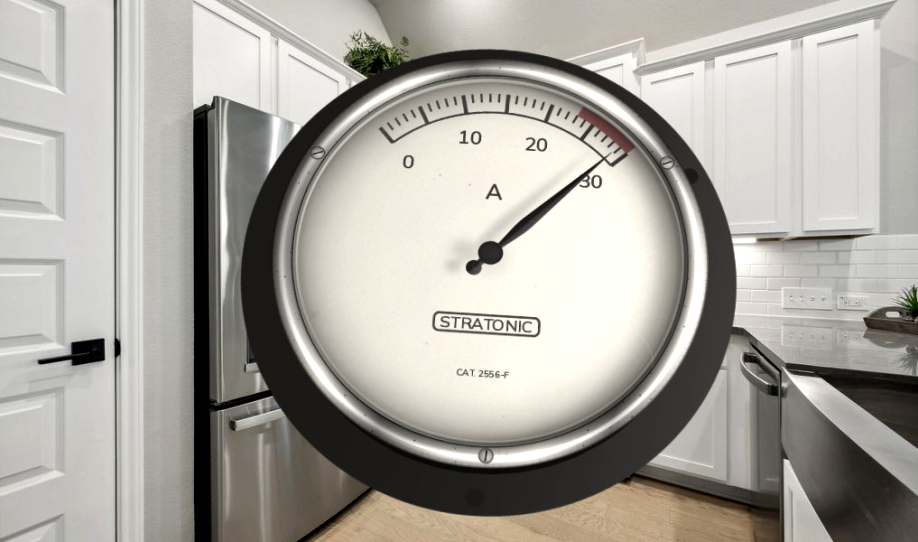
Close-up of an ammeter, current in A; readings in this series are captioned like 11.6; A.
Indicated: 29; A
